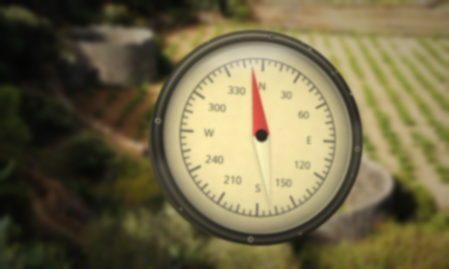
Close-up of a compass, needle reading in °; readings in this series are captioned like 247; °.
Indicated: 350; °
